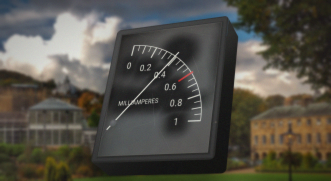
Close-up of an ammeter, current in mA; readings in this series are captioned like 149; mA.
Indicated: 0.4; mA
